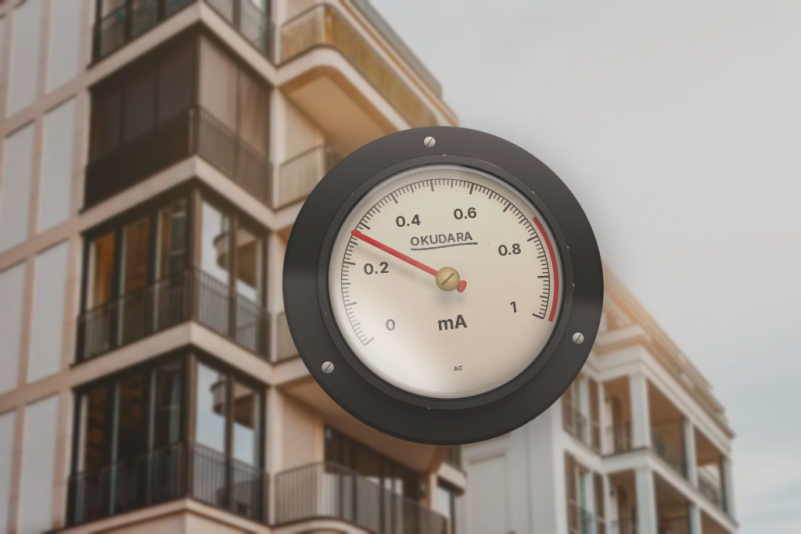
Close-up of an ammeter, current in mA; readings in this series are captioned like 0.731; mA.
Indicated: 0.27; mA
